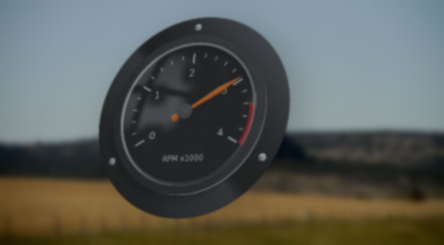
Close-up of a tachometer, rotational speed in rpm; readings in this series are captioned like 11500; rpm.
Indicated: 3000; rpm
